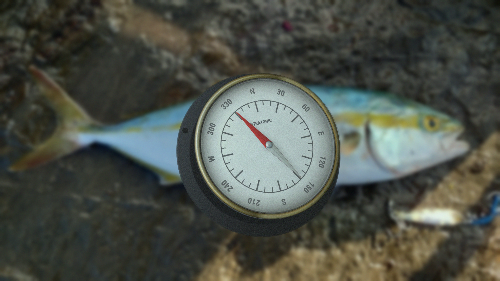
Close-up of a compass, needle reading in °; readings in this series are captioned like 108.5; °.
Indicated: 330; °
